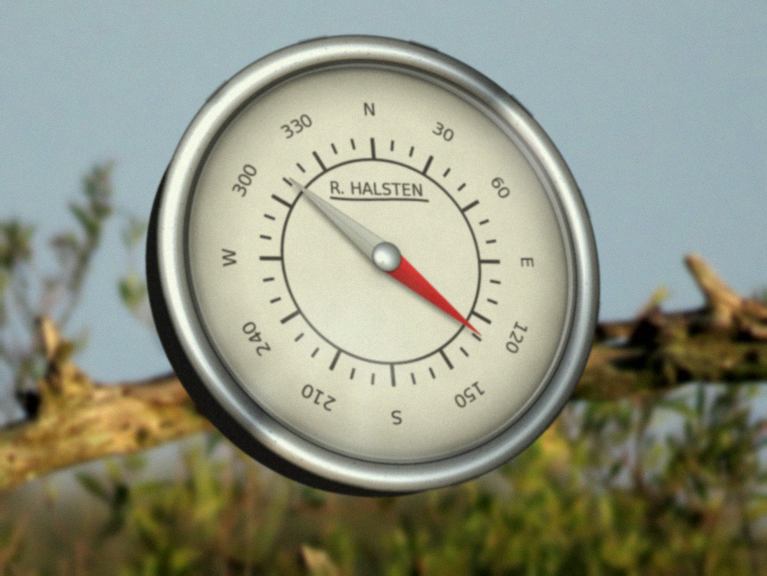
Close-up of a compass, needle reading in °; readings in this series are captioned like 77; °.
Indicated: 130; °
